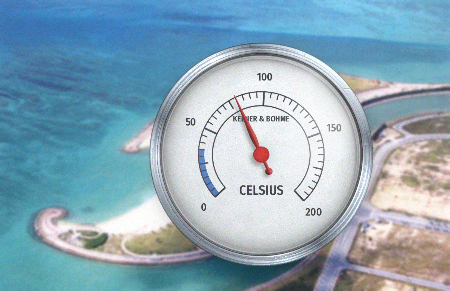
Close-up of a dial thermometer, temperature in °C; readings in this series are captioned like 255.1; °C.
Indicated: 80; °C
